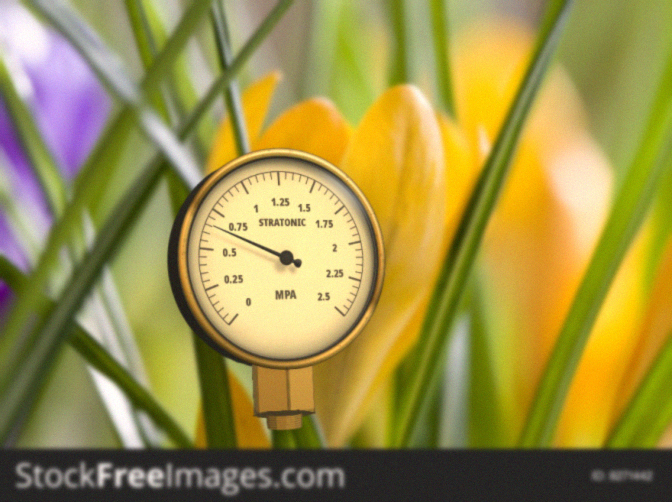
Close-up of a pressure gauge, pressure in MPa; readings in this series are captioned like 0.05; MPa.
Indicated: 0.65; MPa
